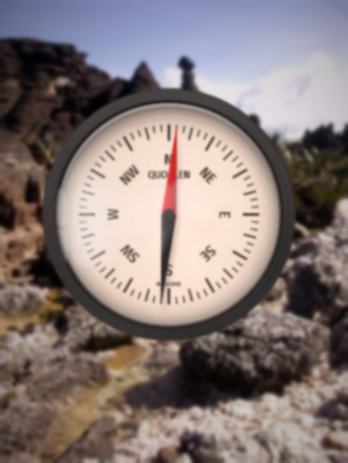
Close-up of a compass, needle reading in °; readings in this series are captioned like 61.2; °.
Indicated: 5; °
